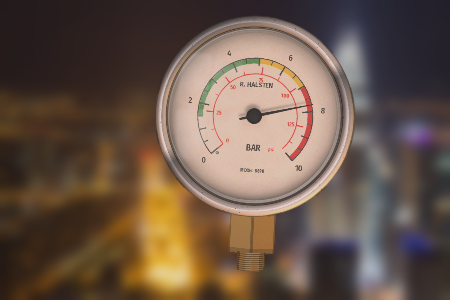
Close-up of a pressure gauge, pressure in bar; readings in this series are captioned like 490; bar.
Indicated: 7.75; bar
